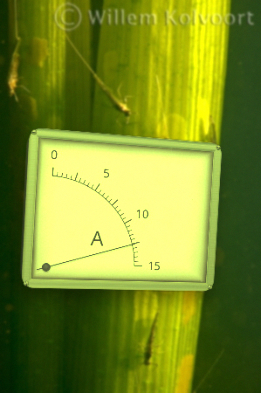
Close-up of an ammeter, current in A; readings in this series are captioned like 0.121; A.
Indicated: 12.5; A
